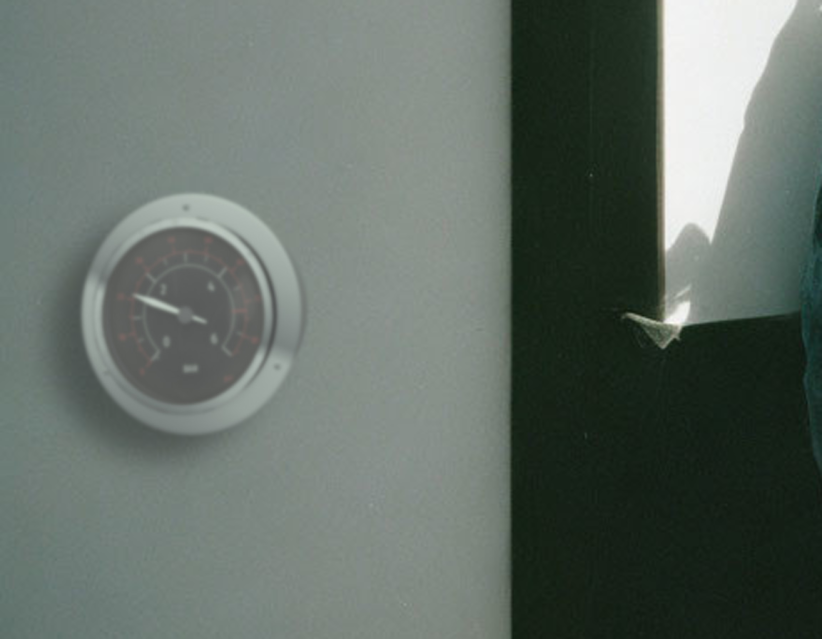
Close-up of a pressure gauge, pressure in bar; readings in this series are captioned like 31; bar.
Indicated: 1.5; bar
